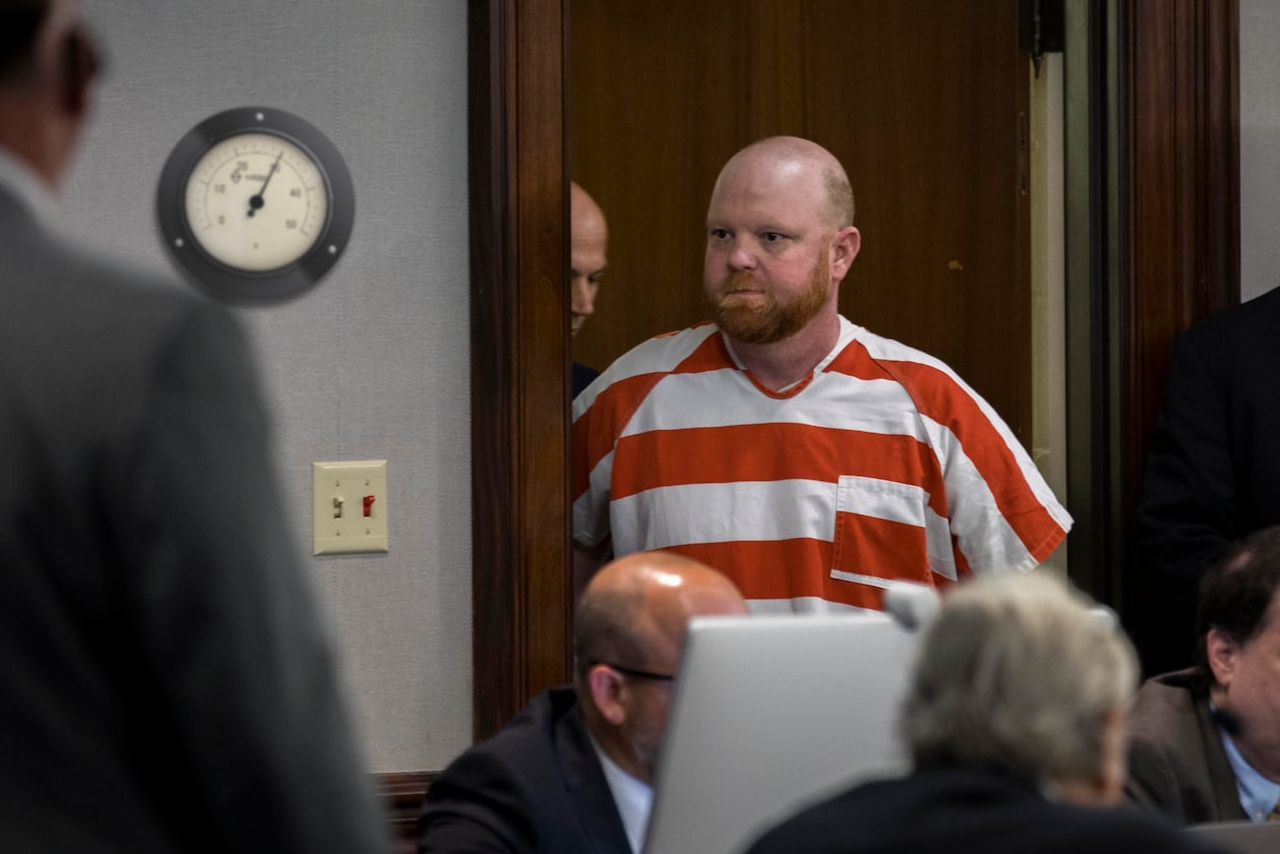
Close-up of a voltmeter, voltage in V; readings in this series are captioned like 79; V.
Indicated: 30; V
